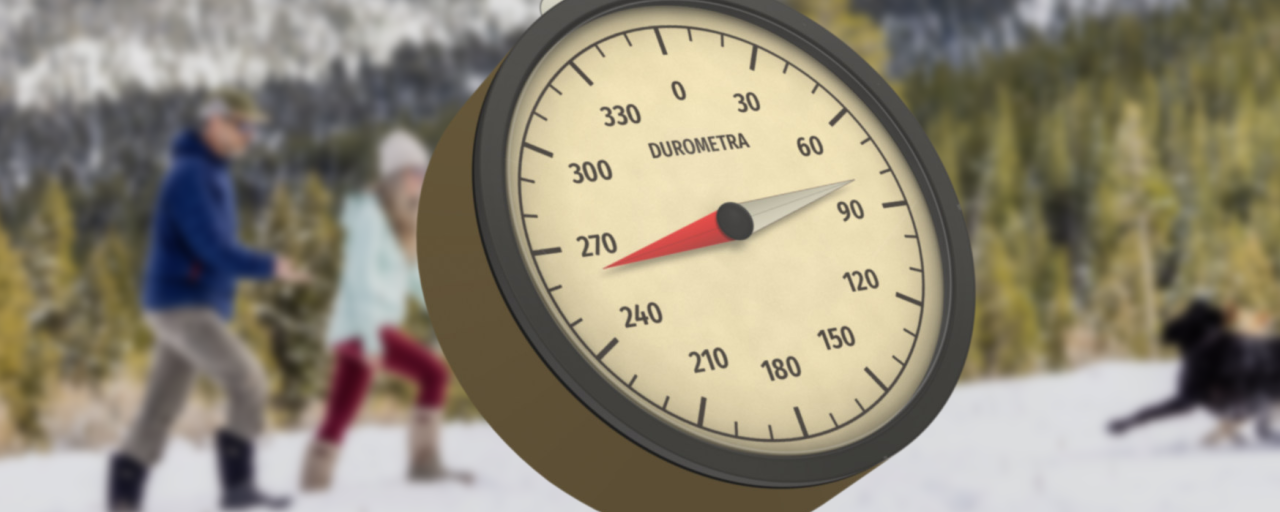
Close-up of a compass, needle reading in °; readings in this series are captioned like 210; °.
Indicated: 260; °
